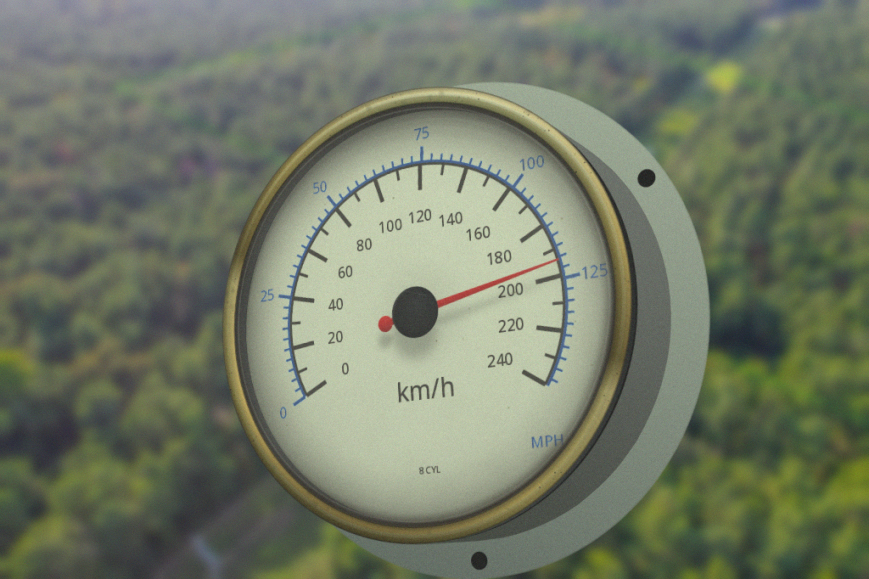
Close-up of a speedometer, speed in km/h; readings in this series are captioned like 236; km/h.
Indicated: 195; km/h
